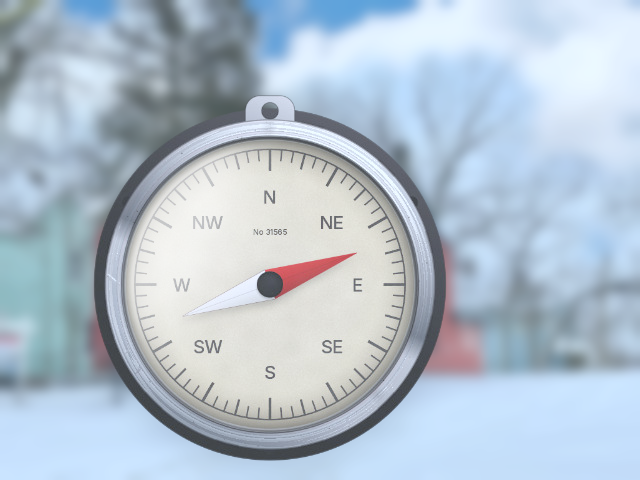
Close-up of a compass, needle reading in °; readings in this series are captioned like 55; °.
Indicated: 70; °
